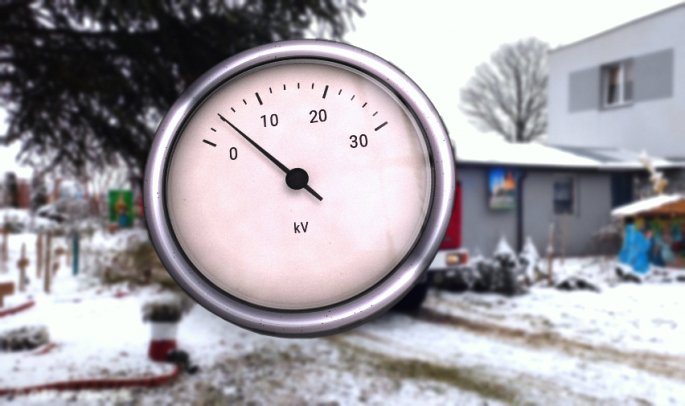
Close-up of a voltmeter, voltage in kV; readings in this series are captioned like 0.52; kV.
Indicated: 4; kV
